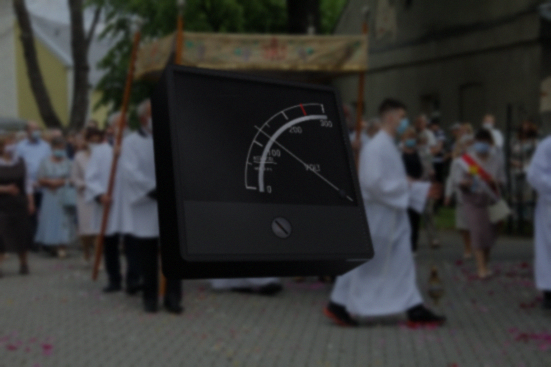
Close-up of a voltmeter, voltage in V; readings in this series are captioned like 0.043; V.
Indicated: 125; V
